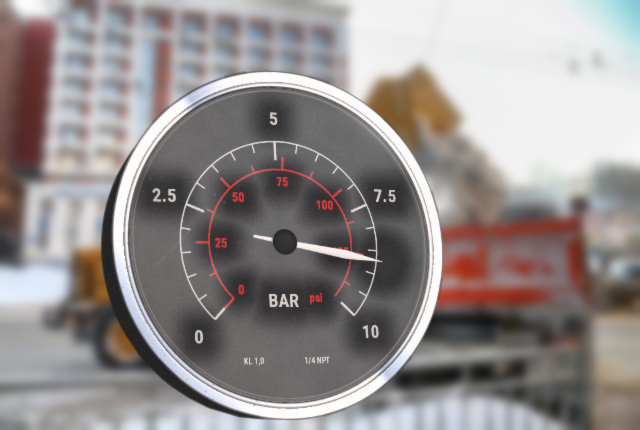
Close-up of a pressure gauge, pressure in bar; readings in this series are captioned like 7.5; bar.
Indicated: 8.75; bar
